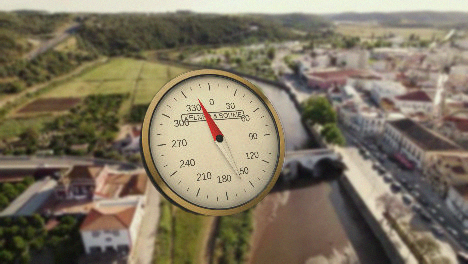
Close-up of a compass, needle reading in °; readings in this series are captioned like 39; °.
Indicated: 340; °
